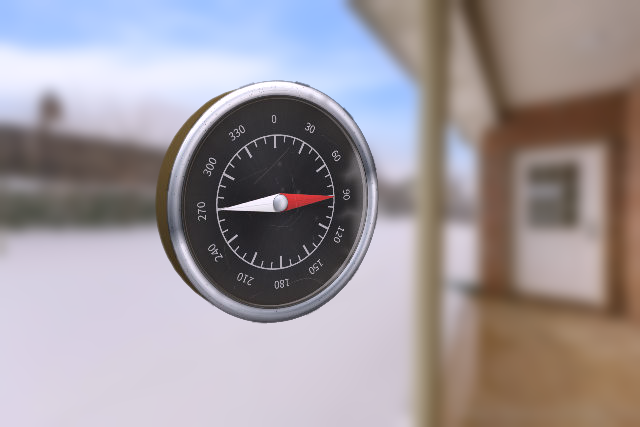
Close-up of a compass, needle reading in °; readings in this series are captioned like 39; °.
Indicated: 90; °
